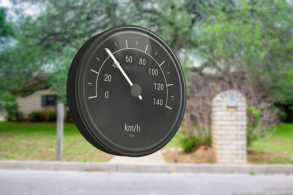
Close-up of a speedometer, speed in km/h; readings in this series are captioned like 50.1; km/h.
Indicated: 40; km/h
